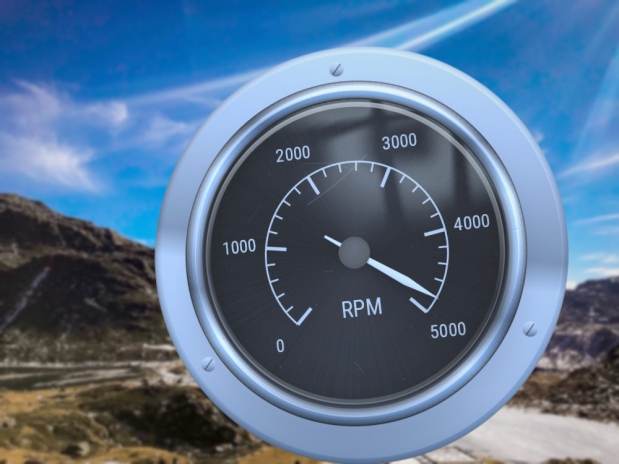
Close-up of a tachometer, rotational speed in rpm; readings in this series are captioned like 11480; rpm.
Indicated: 4800; rpm
